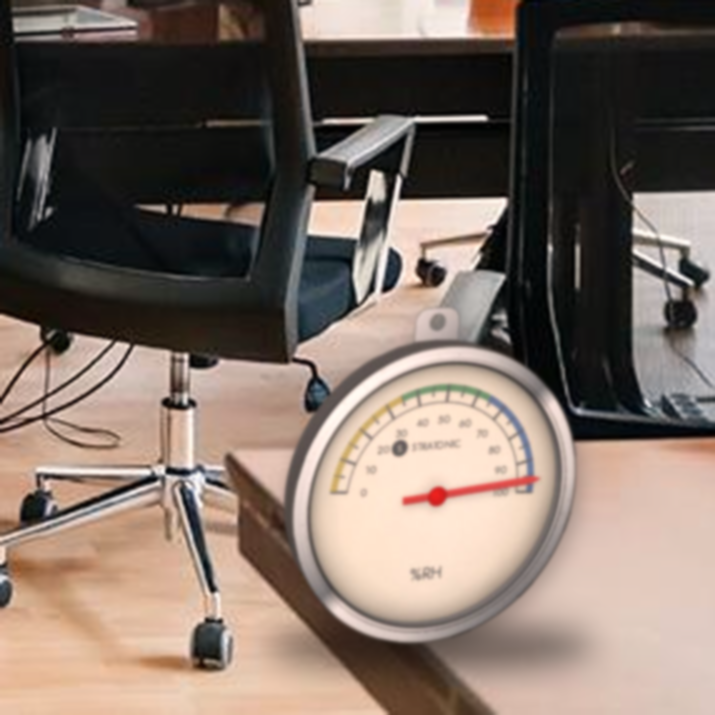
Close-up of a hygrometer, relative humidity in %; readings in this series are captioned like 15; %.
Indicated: 95; %
